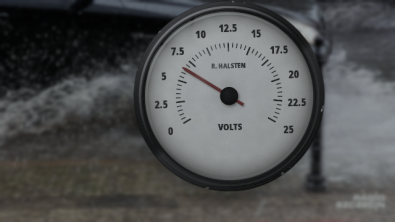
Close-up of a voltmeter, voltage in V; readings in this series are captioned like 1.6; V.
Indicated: 6.5; V
